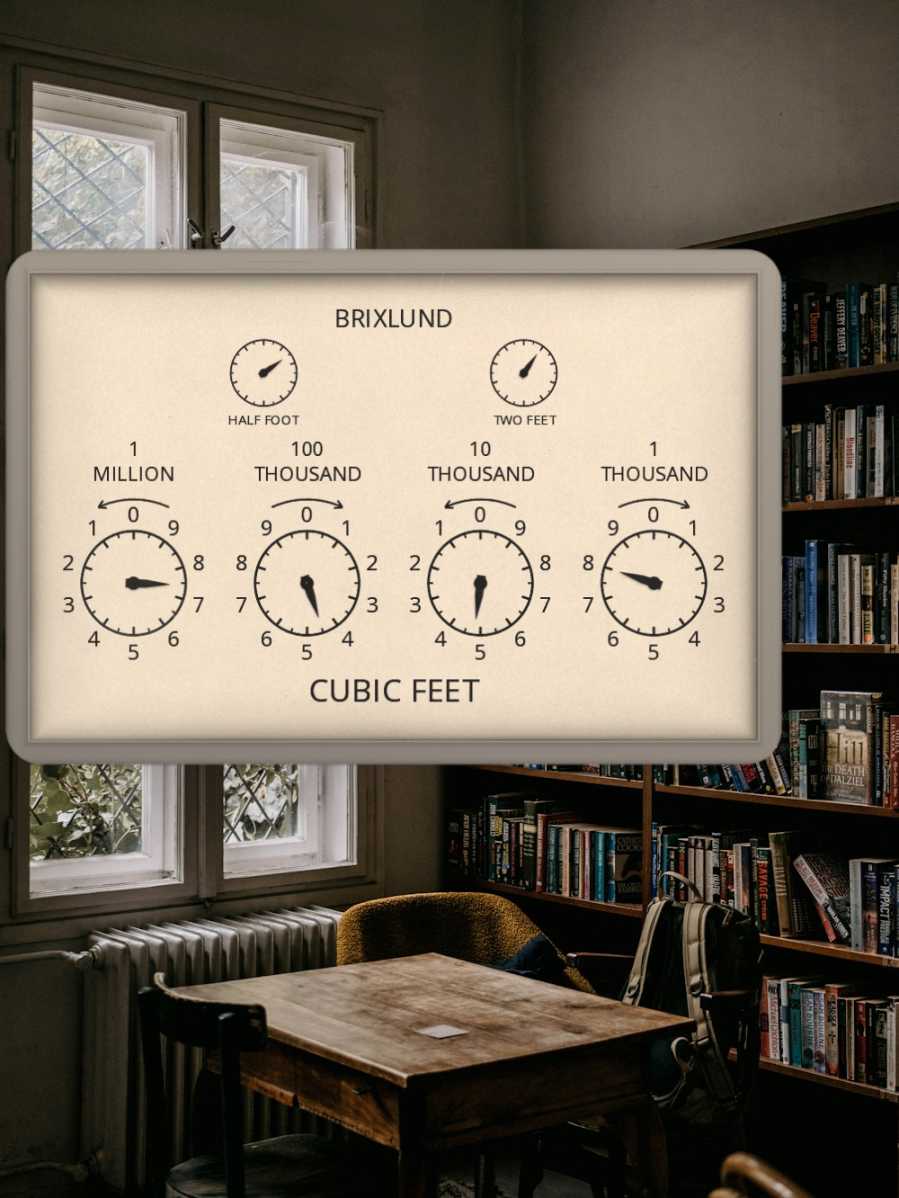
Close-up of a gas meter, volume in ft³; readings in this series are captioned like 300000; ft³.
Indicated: 744800; ft³
